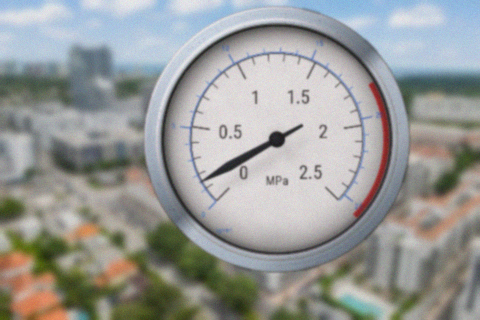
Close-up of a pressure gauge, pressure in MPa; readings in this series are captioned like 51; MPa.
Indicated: 0.15; MPa
